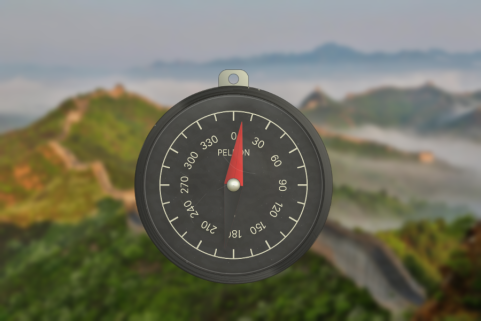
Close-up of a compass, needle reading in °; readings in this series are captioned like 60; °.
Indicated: 7.5; °
